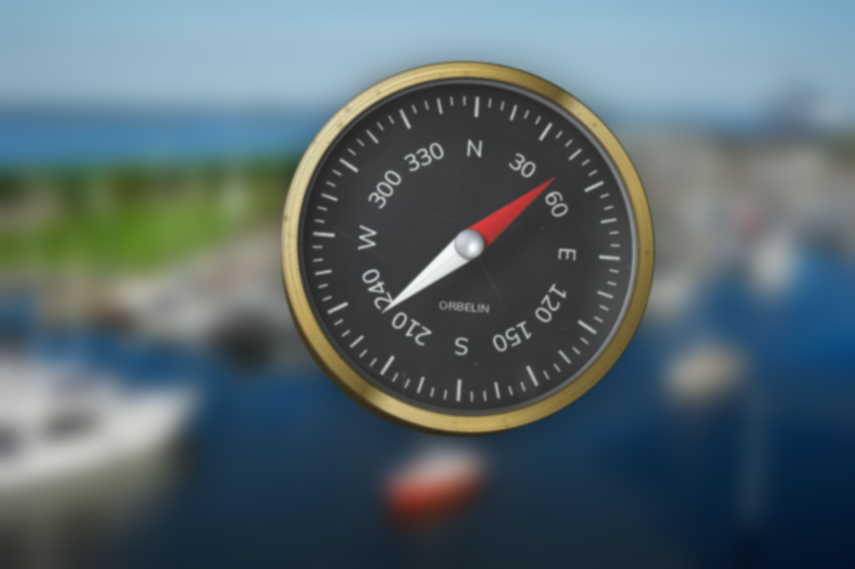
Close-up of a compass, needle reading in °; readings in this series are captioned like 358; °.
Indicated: 47.5; °
